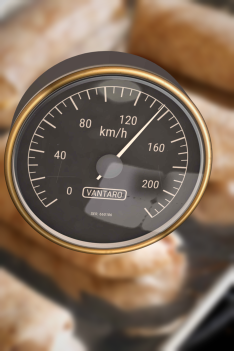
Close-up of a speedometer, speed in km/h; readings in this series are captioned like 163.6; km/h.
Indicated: 135; km/h
